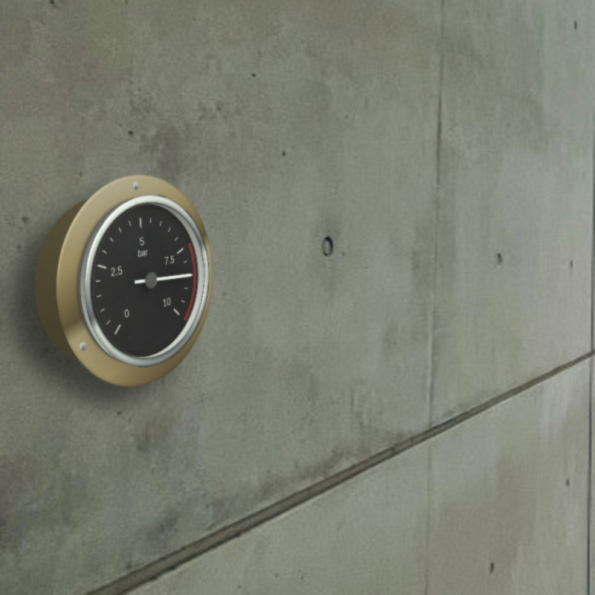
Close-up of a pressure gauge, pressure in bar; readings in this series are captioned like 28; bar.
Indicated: 8.5; bar
